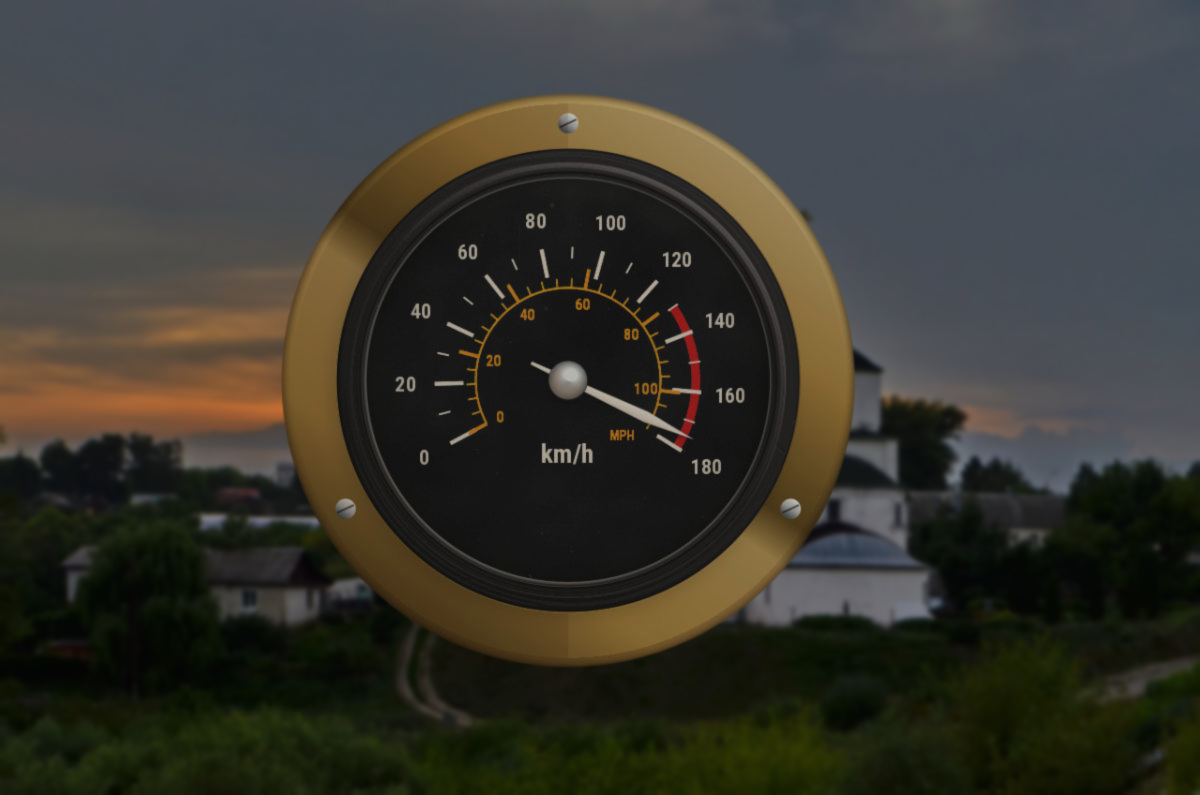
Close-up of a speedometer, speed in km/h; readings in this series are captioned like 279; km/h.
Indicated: 175; km/h
